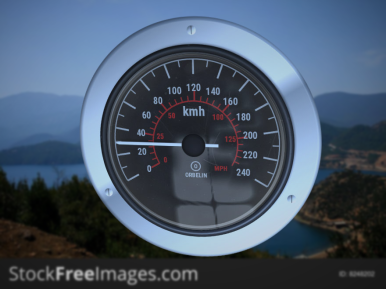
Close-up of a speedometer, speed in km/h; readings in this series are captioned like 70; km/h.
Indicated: 30; km/h
